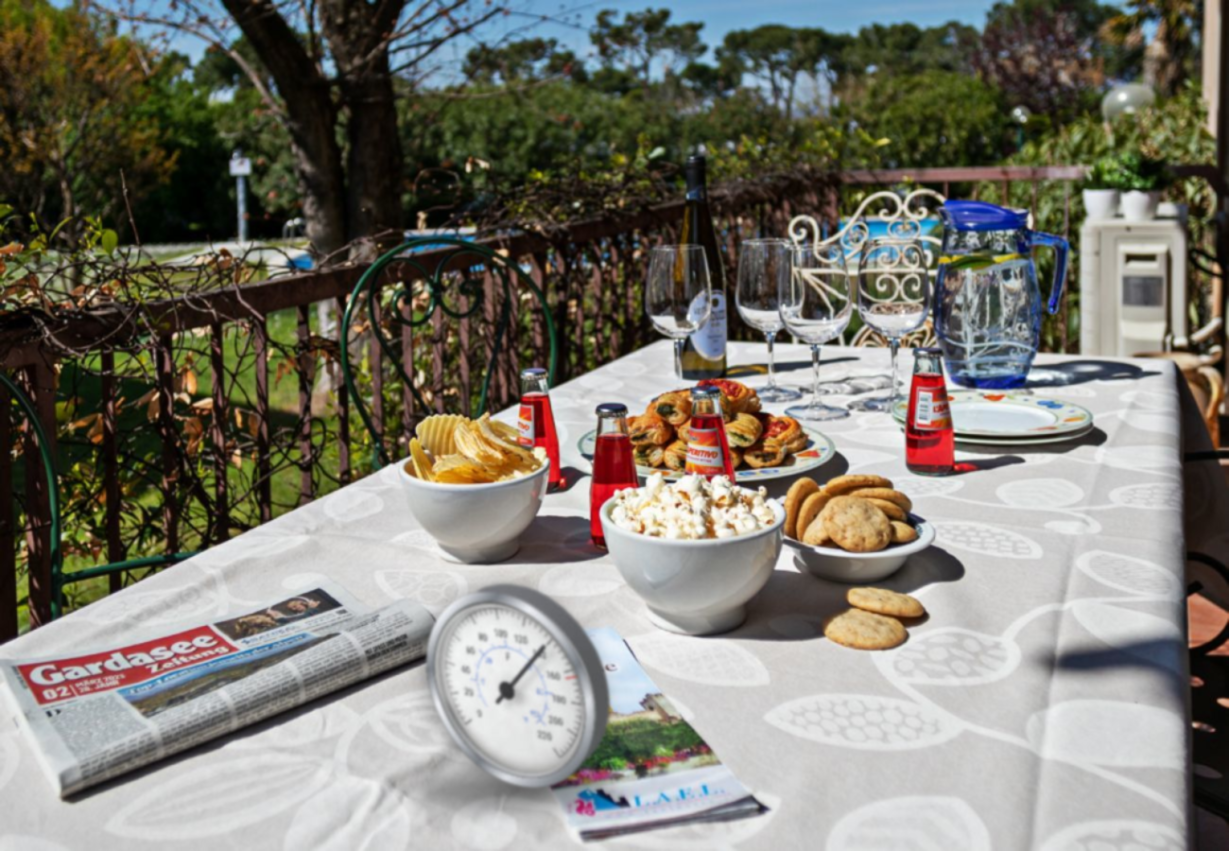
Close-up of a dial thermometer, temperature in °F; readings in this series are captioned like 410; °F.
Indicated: 140; °F
